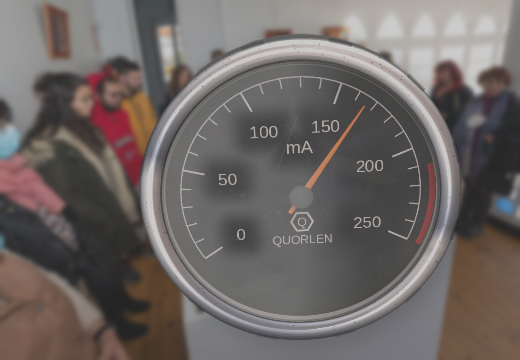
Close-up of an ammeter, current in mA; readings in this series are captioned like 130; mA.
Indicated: 165; mA
